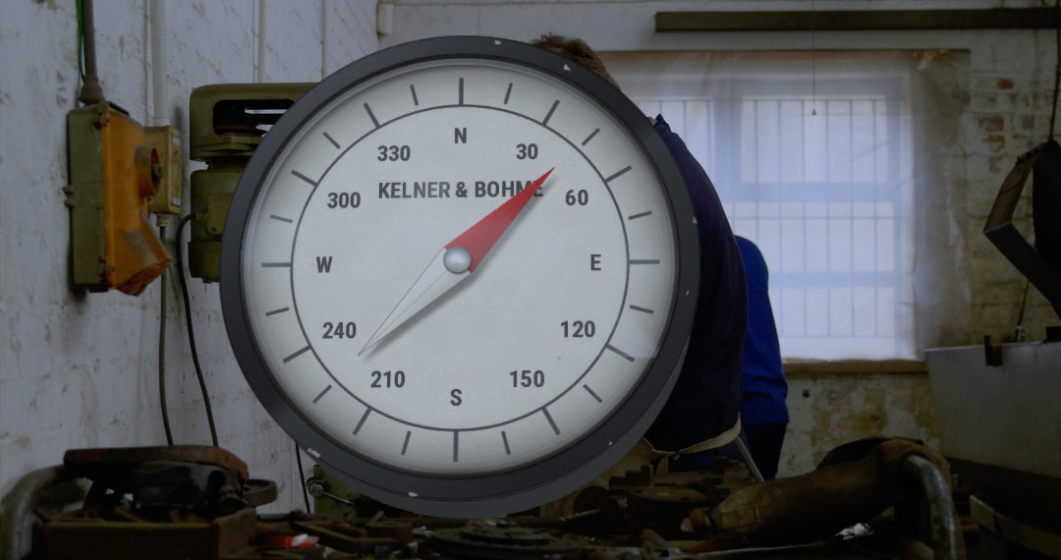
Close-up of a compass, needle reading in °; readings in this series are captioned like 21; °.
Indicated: 45; °
